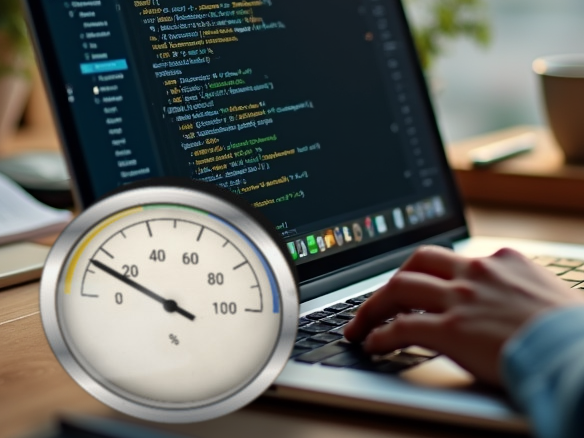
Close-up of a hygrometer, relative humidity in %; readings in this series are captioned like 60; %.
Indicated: 15; %
